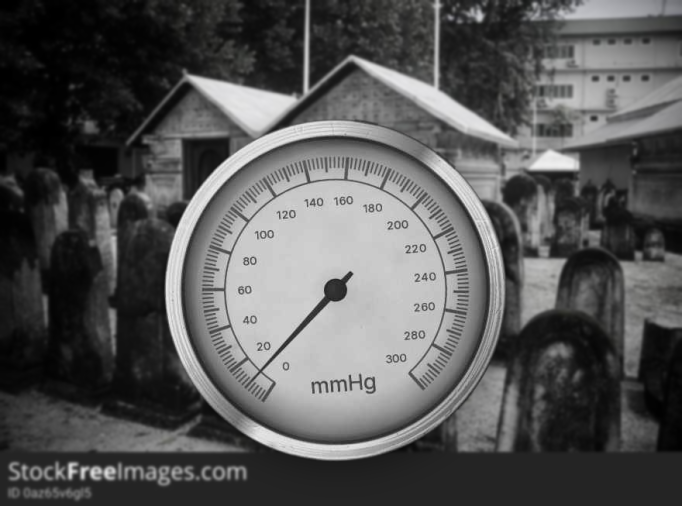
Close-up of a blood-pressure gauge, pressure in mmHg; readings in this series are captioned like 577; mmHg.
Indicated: 10; mmHg
